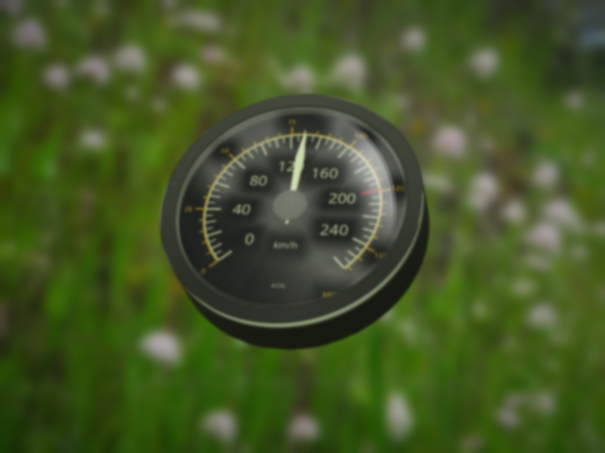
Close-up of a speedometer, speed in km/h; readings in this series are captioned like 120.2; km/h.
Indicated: 130; km/h
